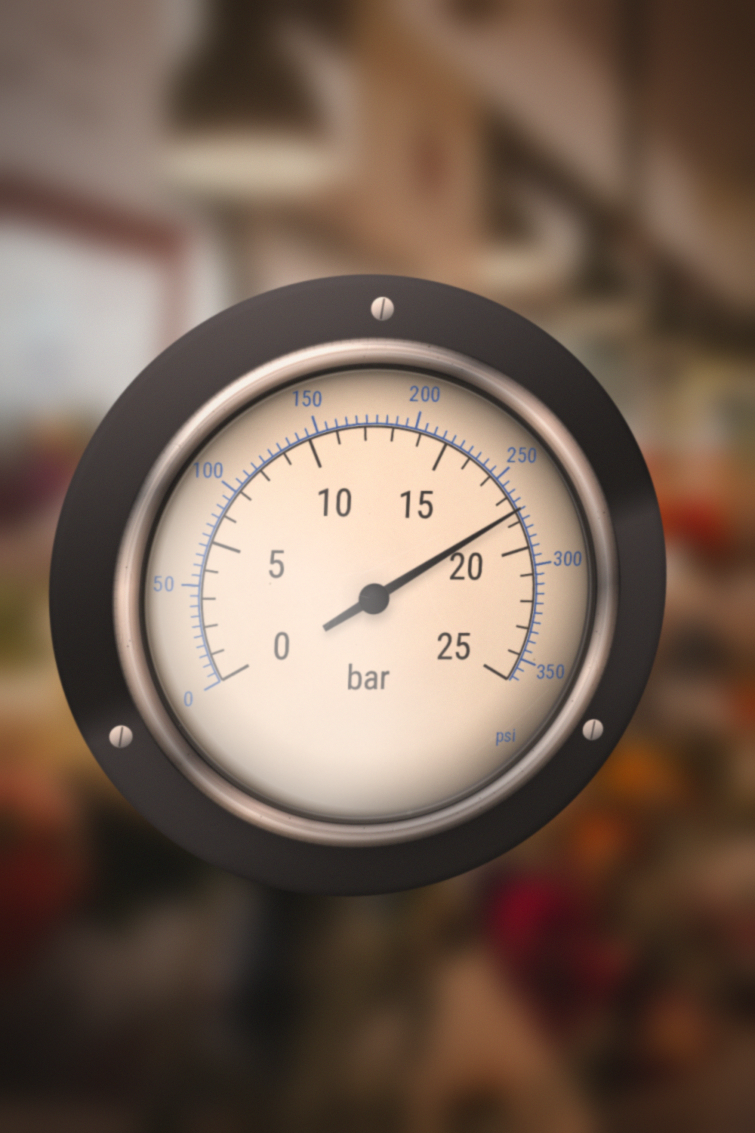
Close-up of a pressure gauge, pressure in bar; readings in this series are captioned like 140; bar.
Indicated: 18.5; bar
